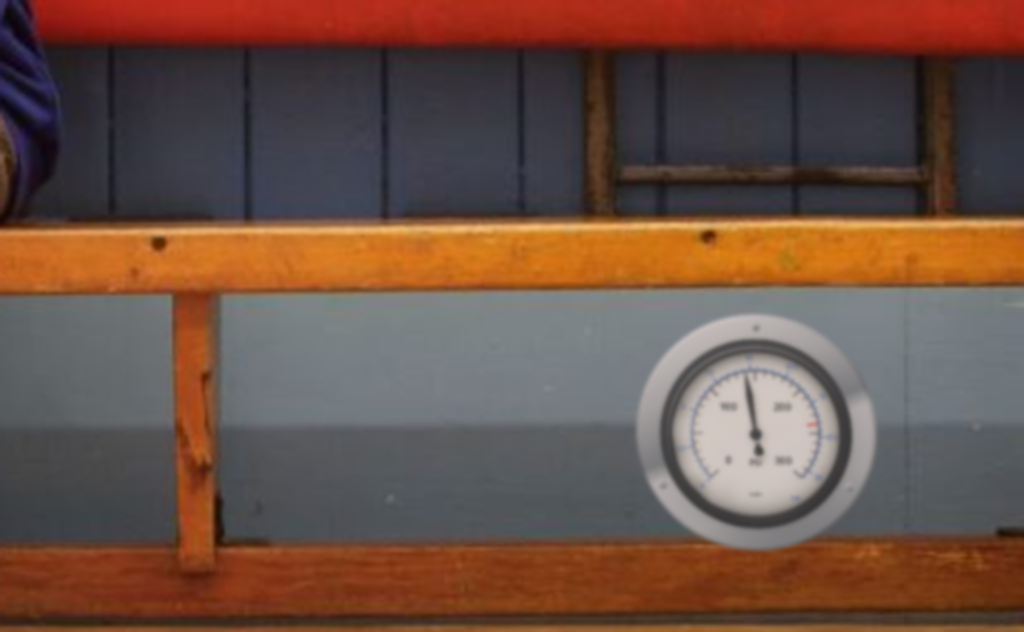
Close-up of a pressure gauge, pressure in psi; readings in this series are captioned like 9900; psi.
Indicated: 140; psi
